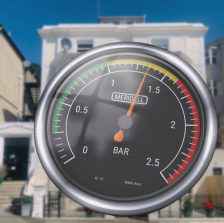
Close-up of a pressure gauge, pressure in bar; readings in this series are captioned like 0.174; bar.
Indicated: 1.35; bar
